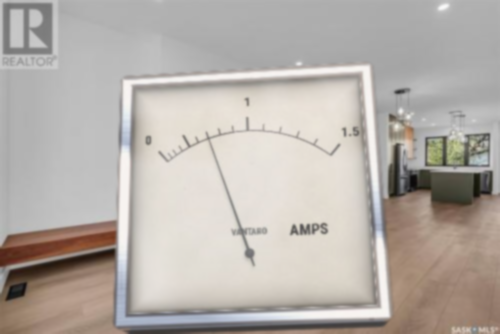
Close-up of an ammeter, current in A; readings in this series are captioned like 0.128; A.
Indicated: 0.7; A
